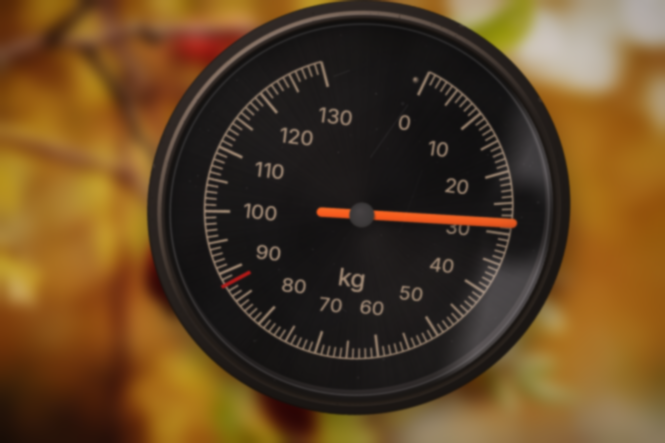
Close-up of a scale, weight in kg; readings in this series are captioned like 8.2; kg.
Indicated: 28; kg
